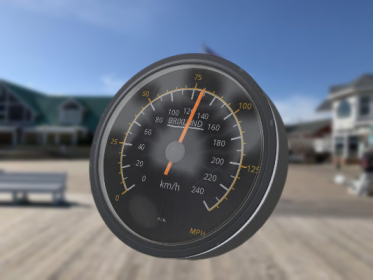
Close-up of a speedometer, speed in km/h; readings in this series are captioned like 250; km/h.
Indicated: 130; km/h
